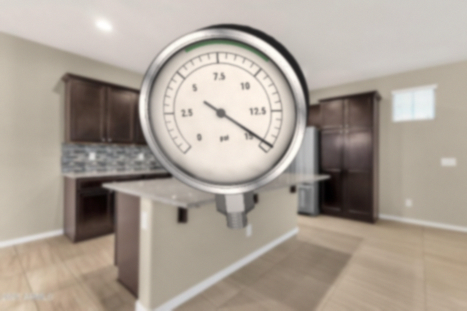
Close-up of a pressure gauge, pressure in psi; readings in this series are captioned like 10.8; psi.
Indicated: 14.5; psi
